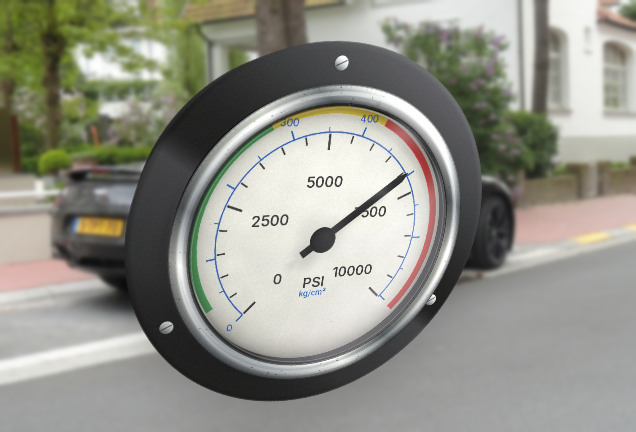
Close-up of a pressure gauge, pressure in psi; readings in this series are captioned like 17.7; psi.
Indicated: 7000; psi
